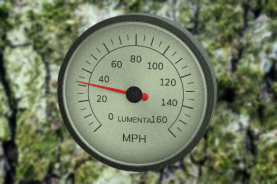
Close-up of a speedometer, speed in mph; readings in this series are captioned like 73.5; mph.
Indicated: 32.5; mph
